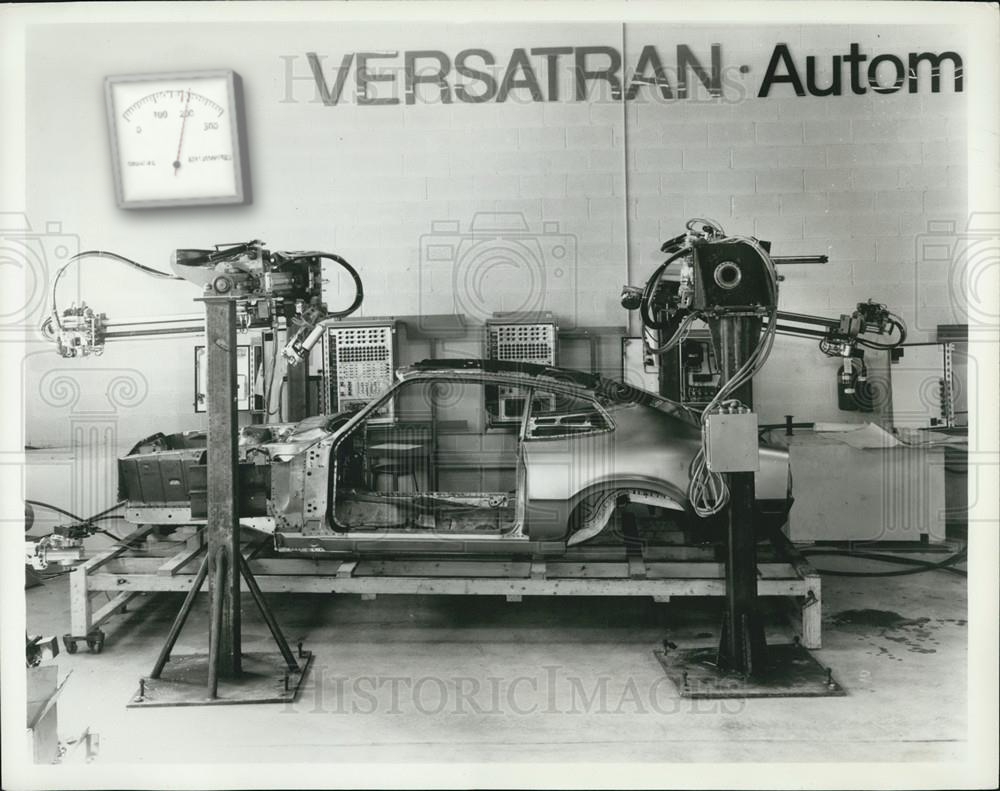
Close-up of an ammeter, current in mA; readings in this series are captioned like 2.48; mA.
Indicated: 200; mA
